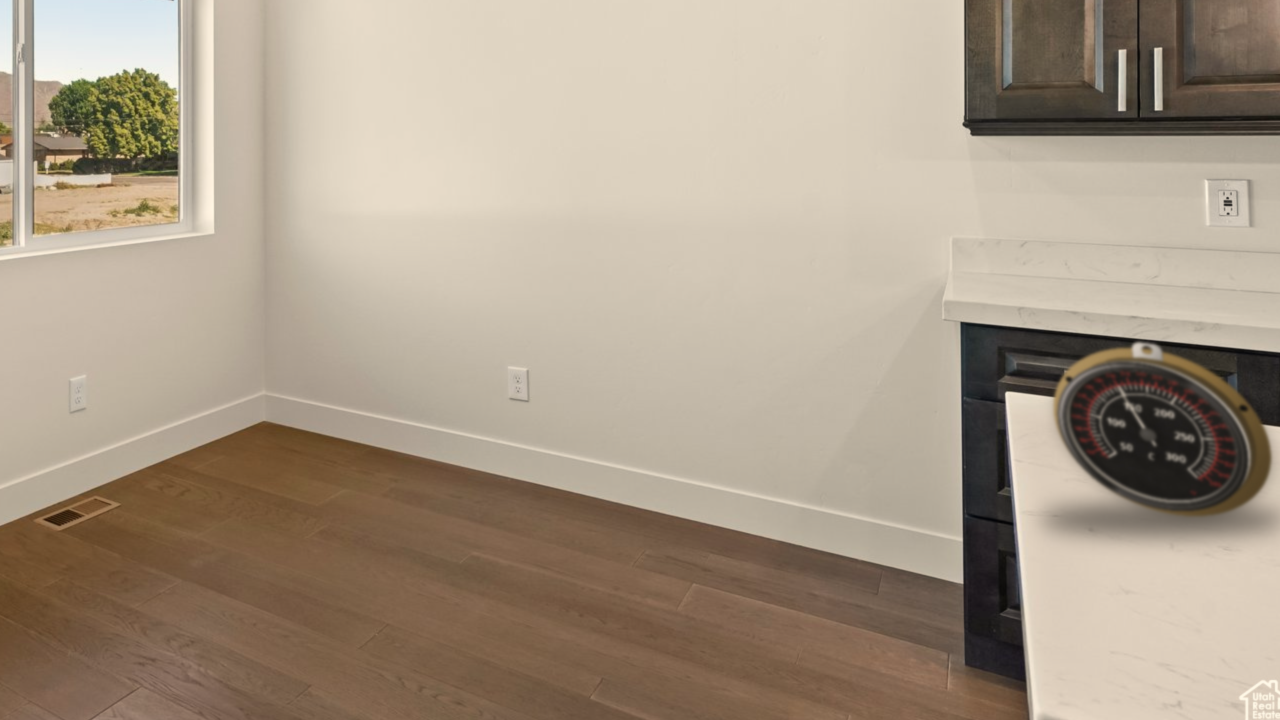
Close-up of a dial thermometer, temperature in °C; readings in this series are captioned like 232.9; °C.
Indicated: 150; °C
